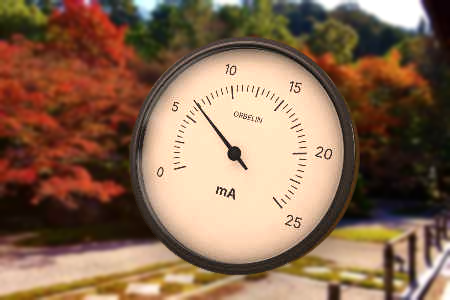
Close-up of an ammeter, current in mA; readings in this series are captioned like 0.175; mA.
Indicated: 6.5; mA
